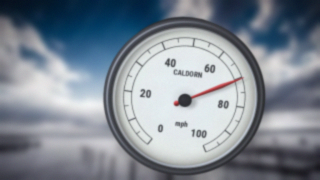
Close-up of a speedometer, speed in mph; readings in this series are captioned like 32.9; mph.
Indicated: 70; mph
